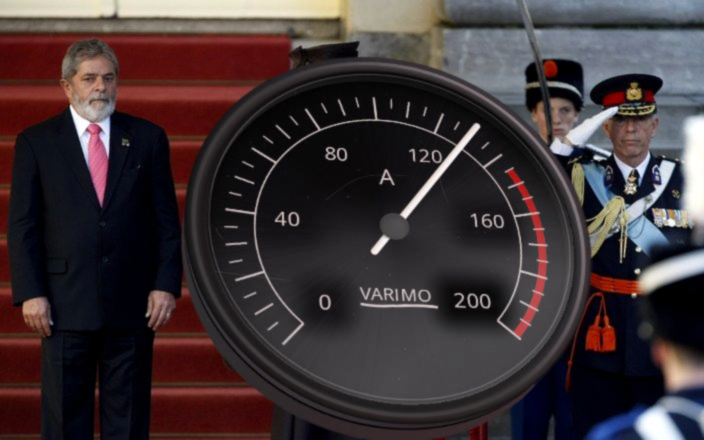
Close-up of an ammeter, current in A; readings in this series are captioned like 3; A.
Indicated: 130; A
